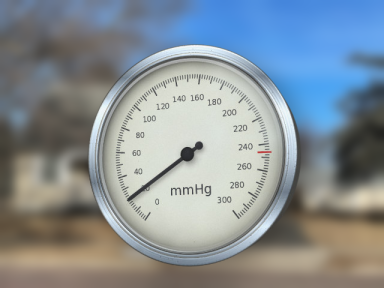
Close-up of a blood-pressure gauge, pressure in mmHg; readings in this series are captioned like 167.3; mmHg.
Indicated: 20; mmHg
